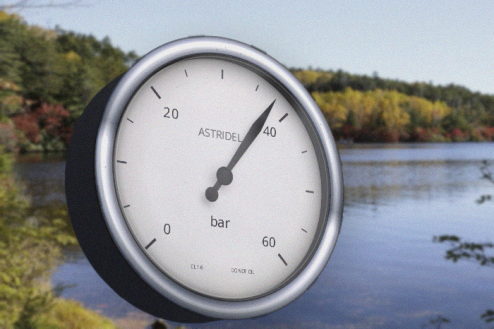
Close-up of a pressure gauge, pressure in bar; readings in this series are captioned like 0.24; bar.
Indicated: 37.5; bar
